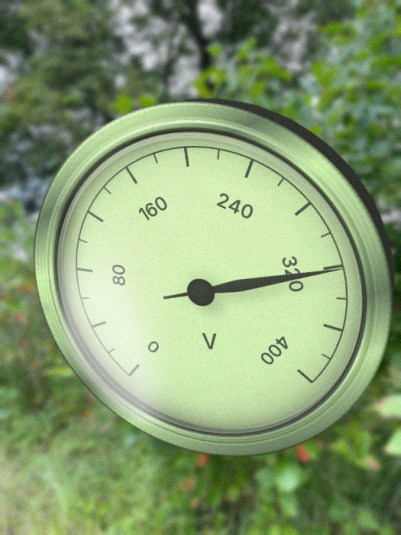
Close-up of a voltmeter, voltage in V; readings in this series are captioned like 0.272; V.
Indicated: 320; V
